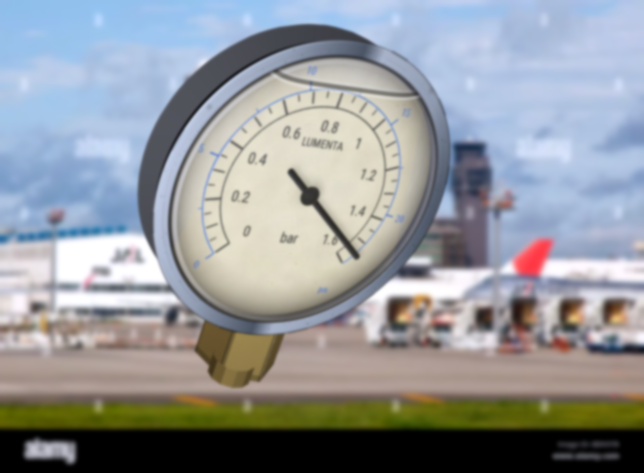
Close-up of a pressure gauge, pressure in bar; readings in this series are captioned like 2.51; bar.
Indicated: 1.55; bar
